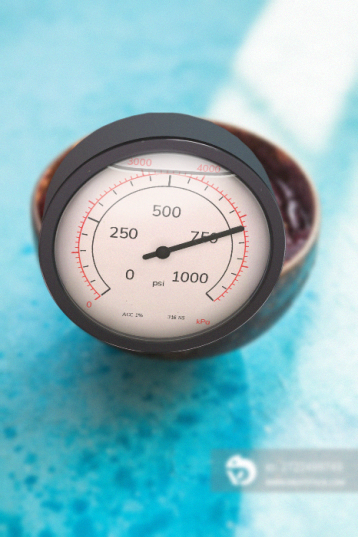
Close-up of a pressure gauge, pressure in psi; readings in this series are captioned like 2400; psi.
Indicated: 750; psi
